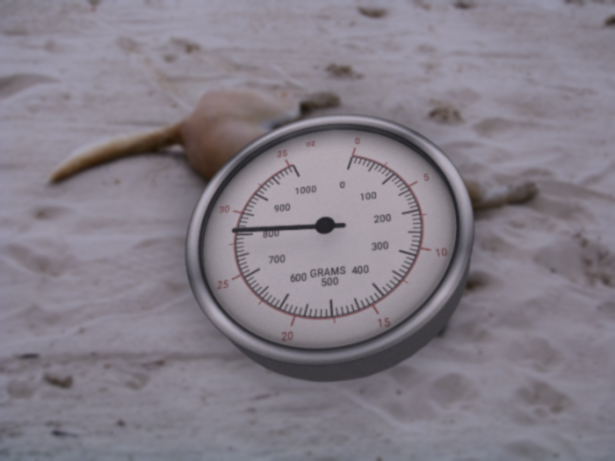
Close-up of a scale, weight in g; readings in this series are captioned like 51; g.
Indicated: 800; g
